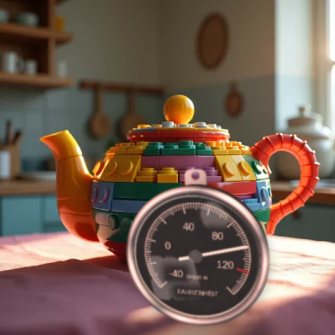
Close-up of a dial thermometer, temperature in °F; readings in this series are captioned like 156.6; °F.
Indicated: 100; °F
